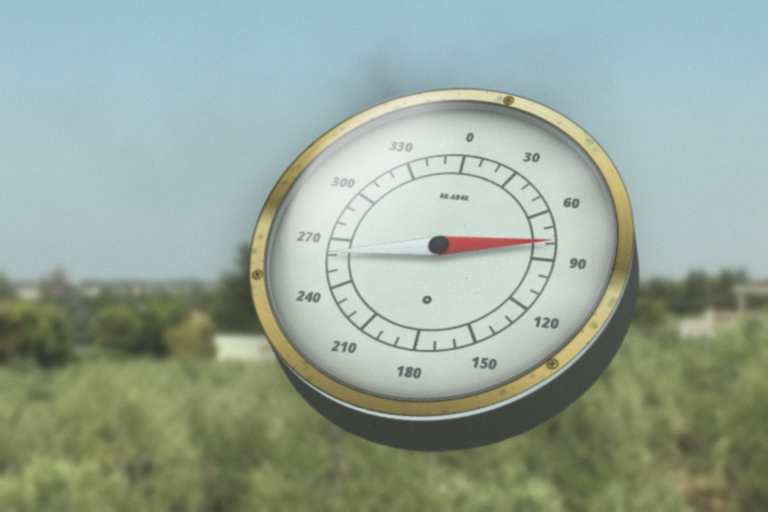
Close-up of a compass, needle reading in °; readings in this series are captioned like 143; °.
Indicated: 80; °
